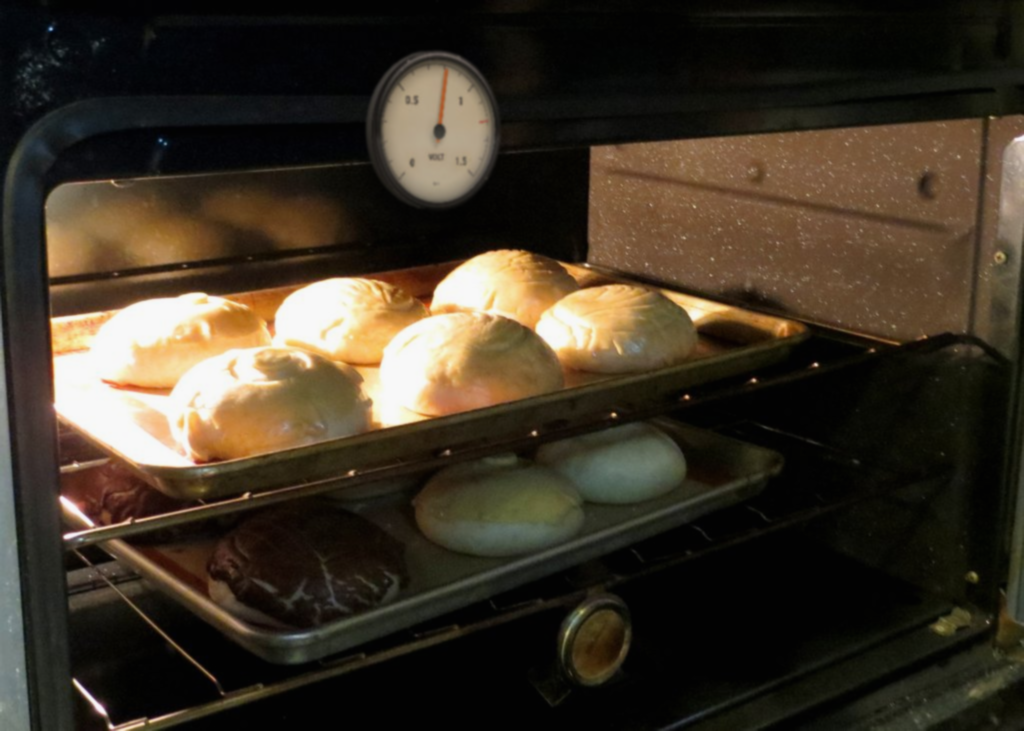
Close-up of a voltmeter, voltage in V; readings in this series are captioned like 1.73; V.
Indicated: 0.8; V
